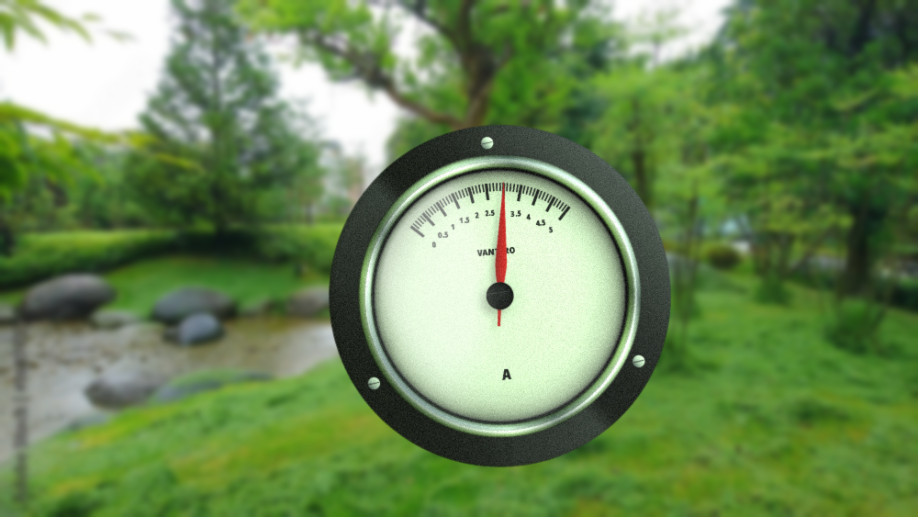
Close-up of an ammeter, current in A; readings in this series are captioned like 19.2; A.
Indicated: 3; A
